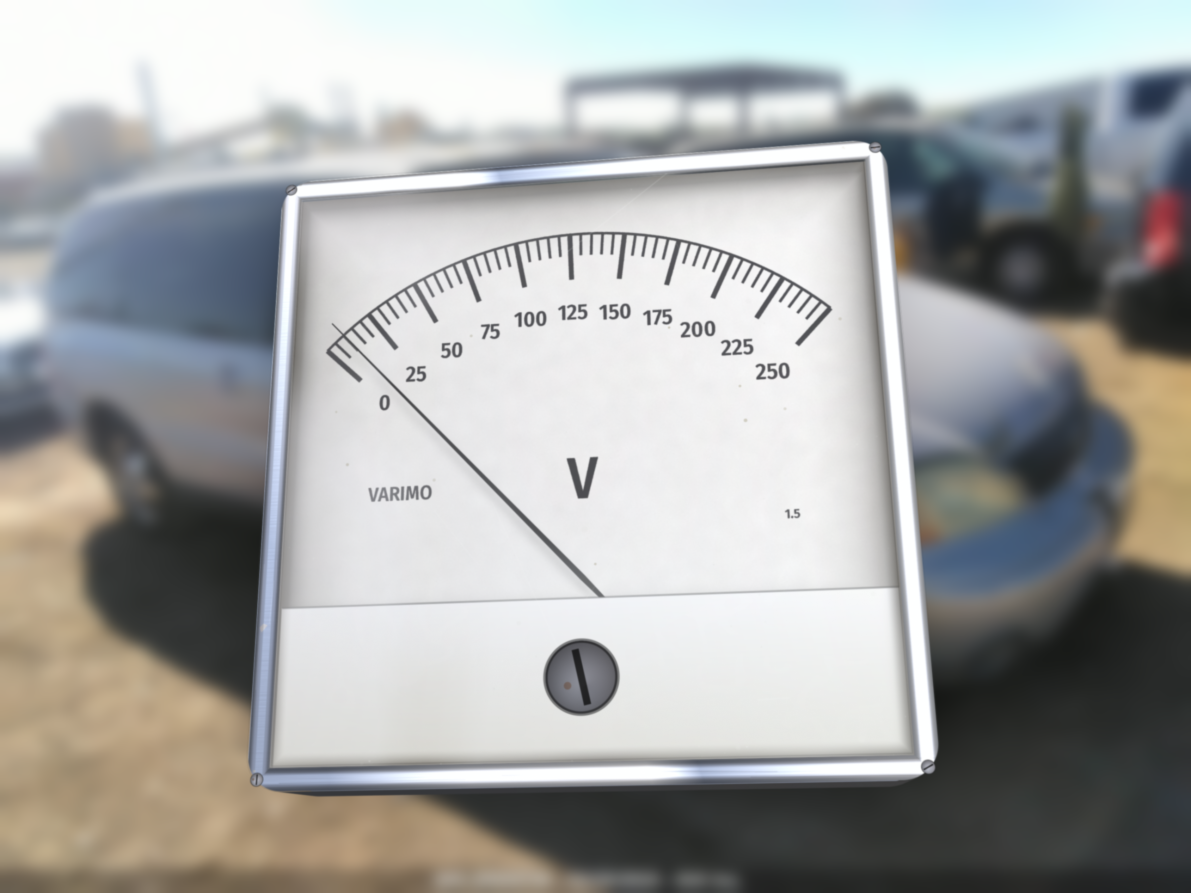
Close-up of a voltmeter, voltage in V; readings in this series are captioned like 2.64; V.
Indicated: 10; V
